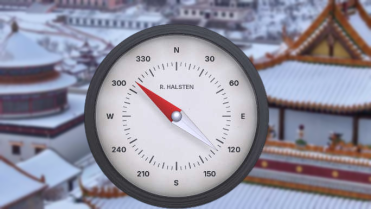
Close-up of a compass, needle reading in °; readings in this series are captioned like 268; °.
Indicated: 310; °
